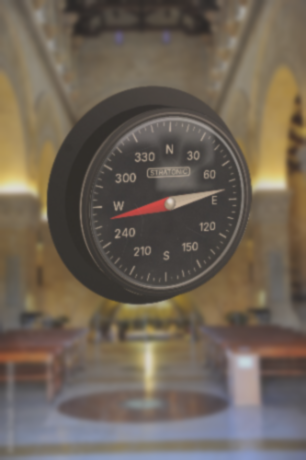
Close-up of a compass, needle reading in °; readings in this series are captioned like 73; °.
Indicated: 260; °
